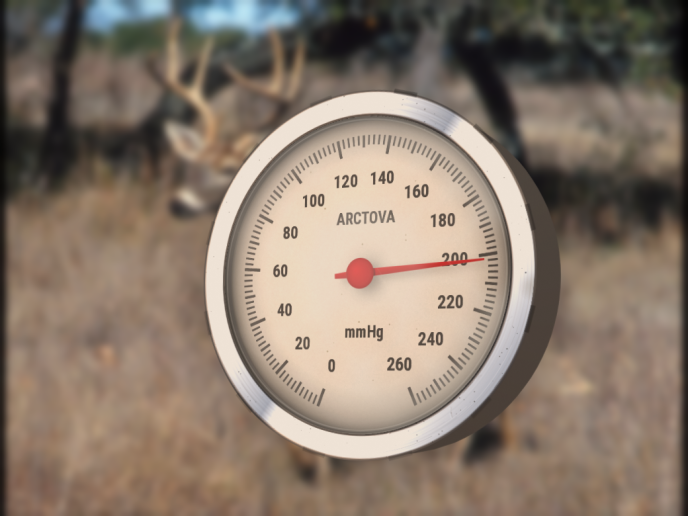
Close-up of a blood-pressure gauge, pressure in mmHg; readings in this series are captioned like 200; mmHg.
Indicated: 202; mmHg
